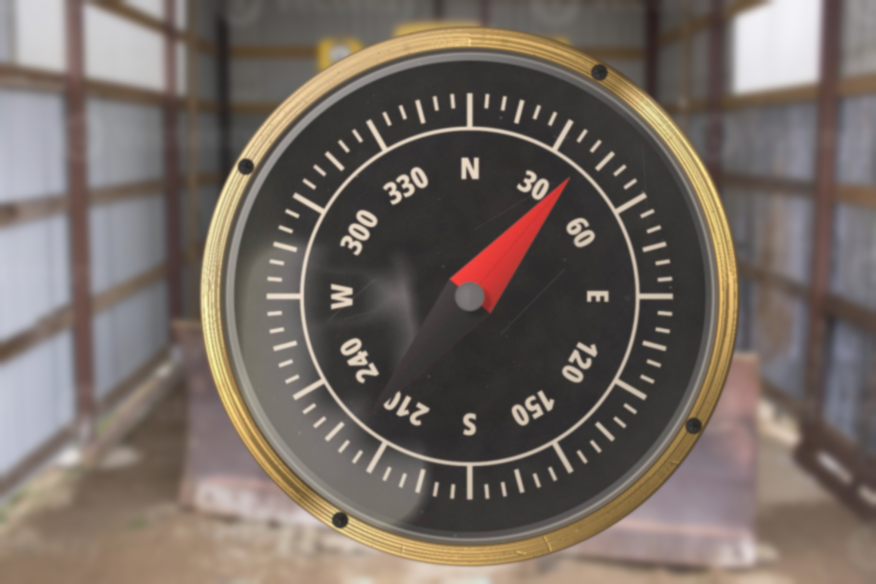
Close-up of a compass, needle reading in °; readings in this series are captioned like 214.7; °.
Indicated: 40; °
